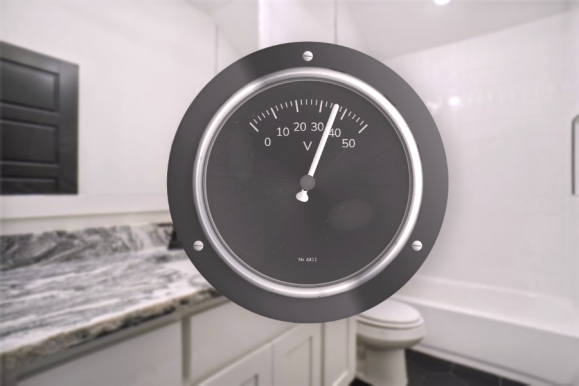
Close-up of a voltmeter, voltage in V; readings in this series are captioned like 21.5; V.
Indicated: 36; V
